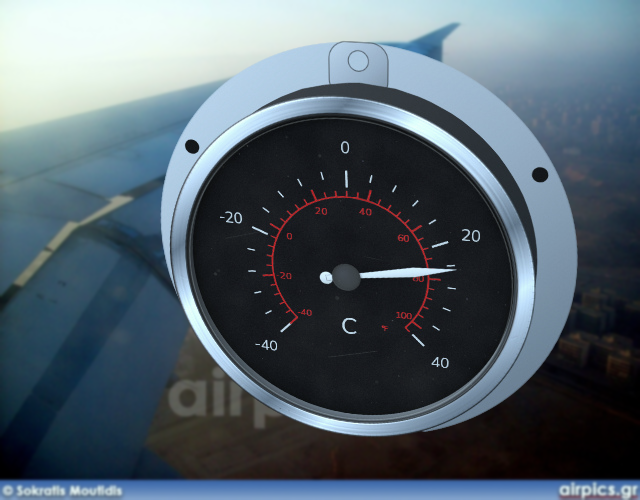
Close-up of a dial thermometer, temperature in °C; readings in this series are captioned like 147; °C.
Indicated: 24; °C
